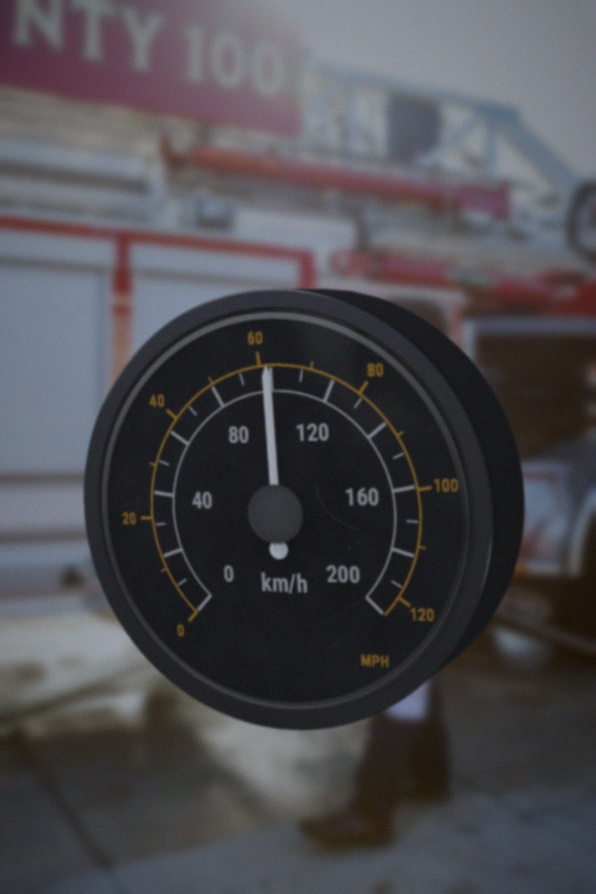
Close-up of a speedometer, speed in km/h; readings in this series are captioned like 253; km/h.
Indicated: 100; km/h
